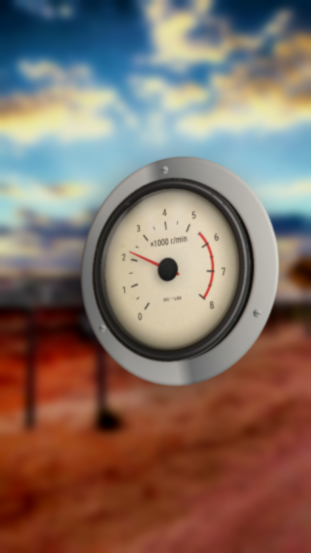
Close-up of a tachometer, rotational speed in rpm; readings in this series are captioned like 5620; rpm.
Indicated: 2250; rpm
